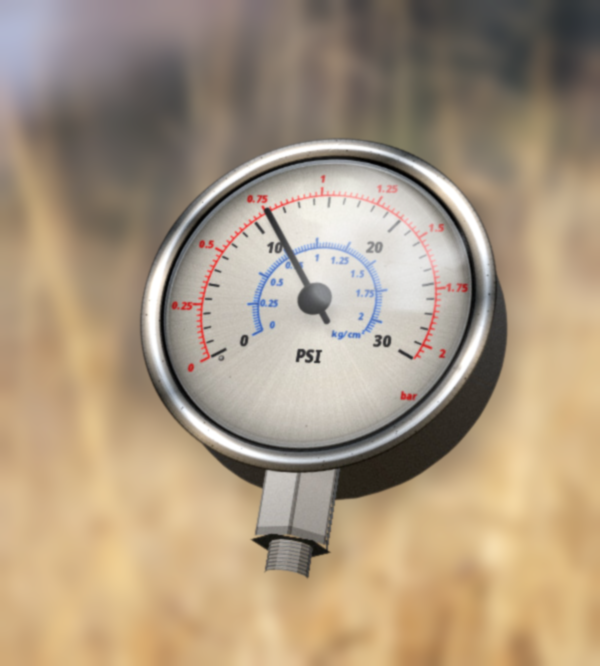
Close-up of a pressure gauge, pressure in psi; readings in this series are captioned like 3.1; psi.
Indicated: 11; psi
